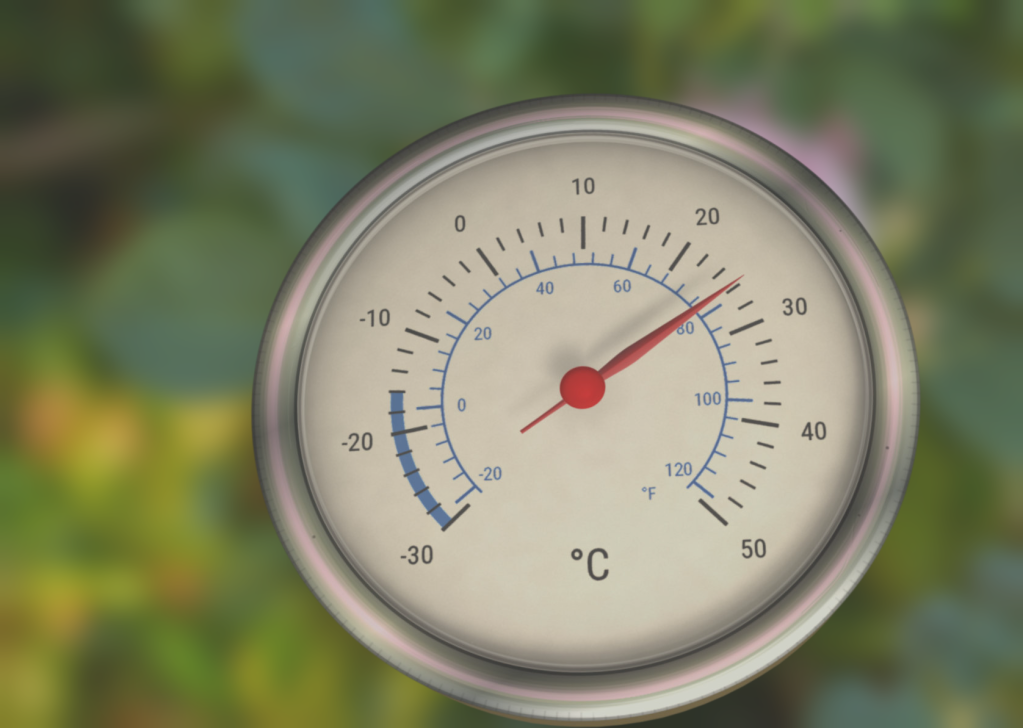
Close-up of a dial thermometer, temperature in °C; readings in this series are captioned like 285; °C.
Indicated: 26; °C
